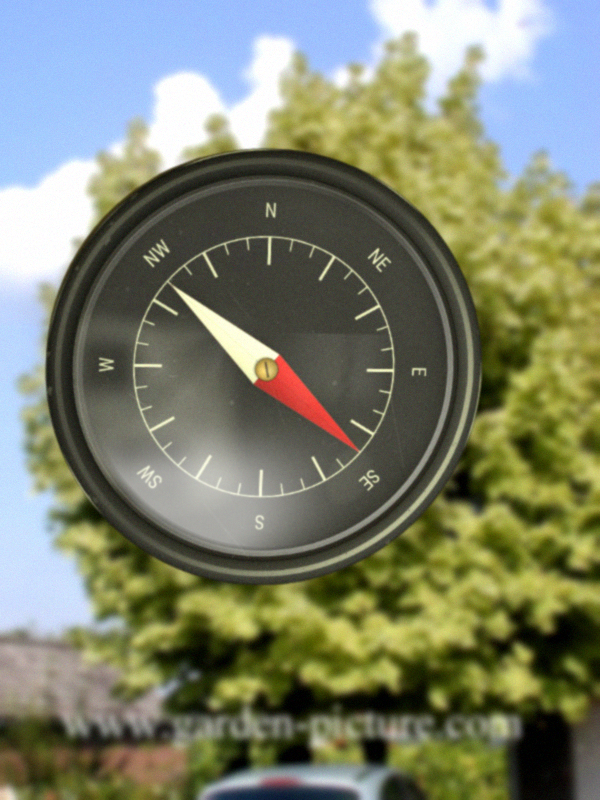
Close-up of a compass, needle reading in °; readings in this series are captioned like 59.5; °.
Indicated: 130; °
